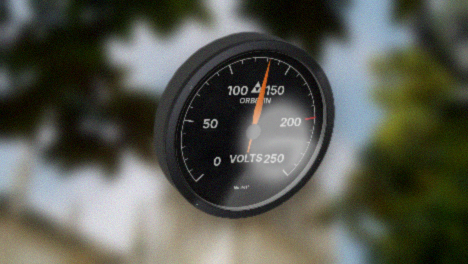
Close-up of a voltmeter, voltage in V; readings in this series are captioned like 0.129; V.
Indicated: 130; V
